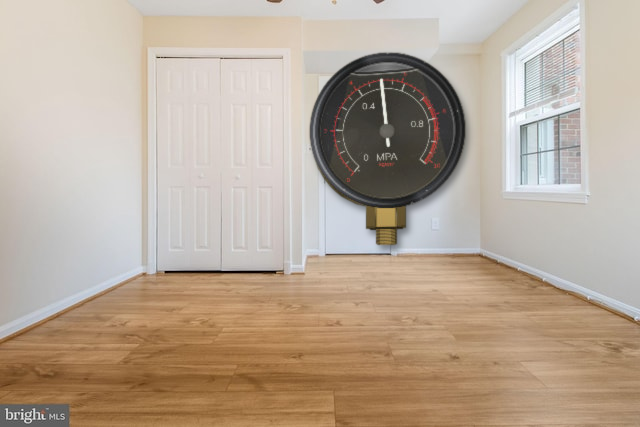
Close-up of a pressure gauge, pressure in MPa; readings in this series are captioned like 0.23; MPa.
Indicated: 0.5; MPa
